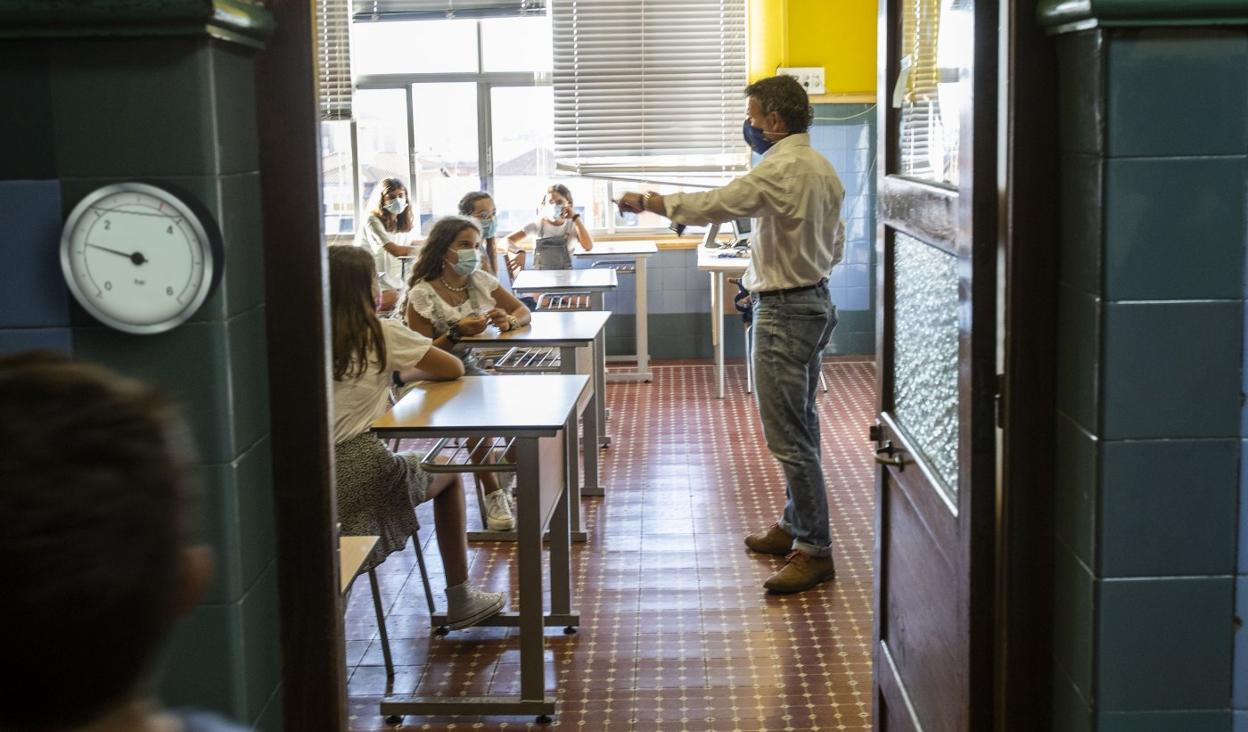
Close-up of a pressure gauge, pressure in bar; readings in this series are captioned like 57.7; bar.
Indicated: 1.25; bar
